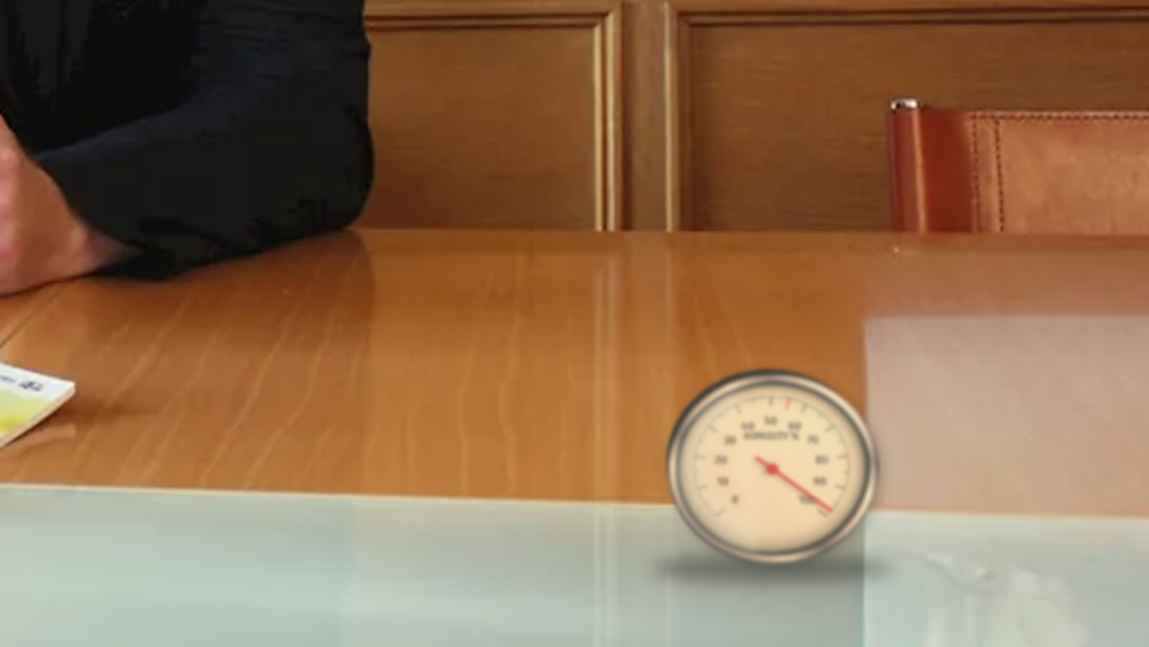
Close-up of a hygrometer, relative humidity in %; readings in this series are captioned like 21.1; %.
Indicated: 97.5; %
